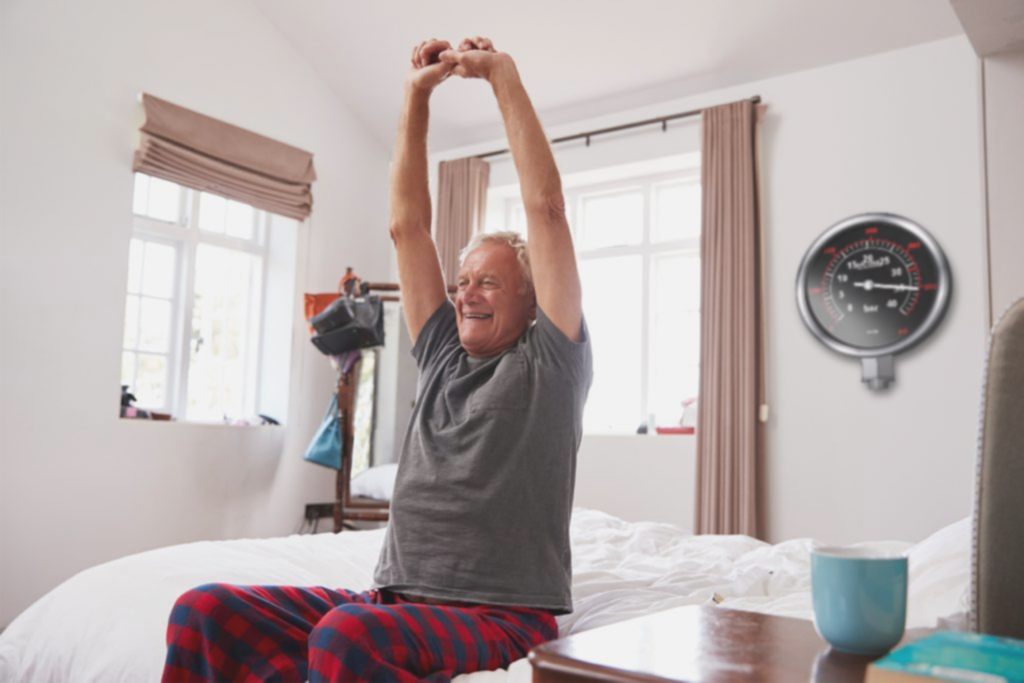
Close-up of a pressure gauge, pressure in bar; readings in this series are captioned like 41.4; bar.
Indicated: 35; bar
